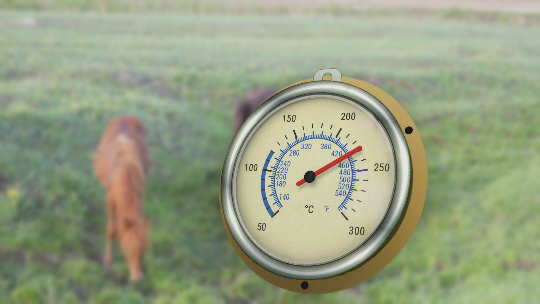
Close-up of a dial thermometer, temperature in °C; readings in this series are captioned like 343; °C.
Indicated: 230; °C
